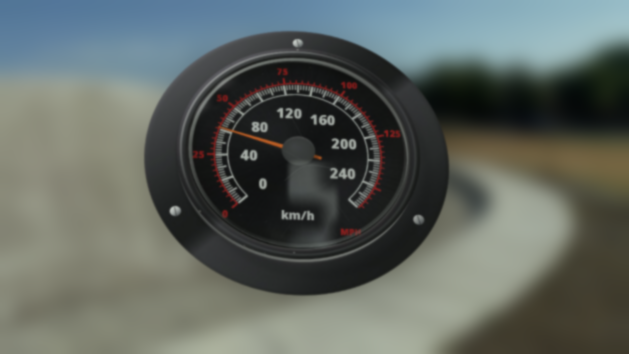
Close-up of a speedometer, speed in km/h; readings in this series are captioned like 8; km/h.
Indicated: 60; km/h
